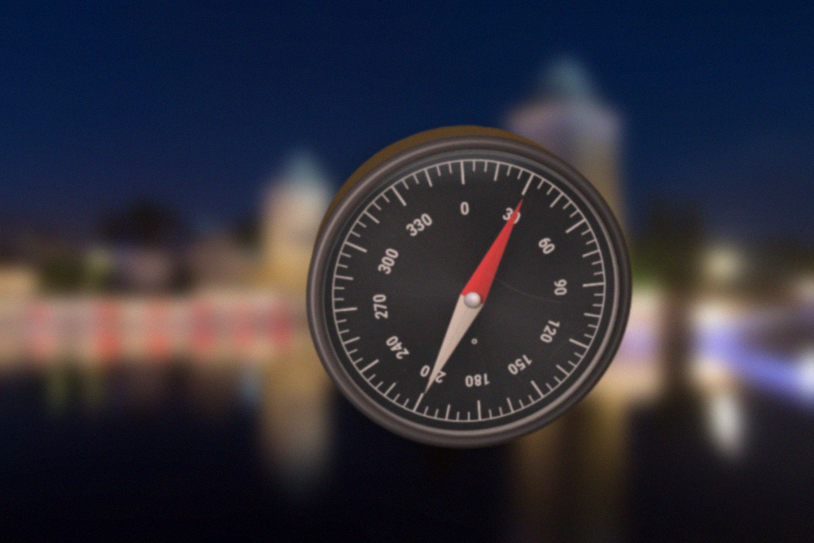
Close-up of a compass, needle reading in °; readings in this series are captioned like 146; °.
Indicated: 30; °
